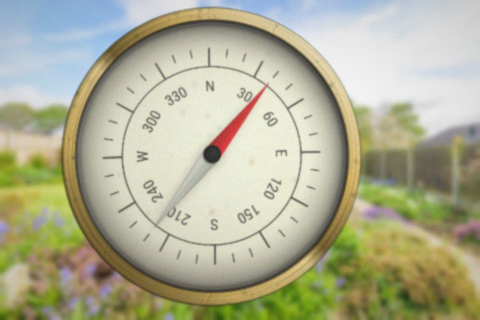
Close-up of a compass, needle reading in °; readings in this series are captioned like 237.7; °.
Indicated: 40; °
